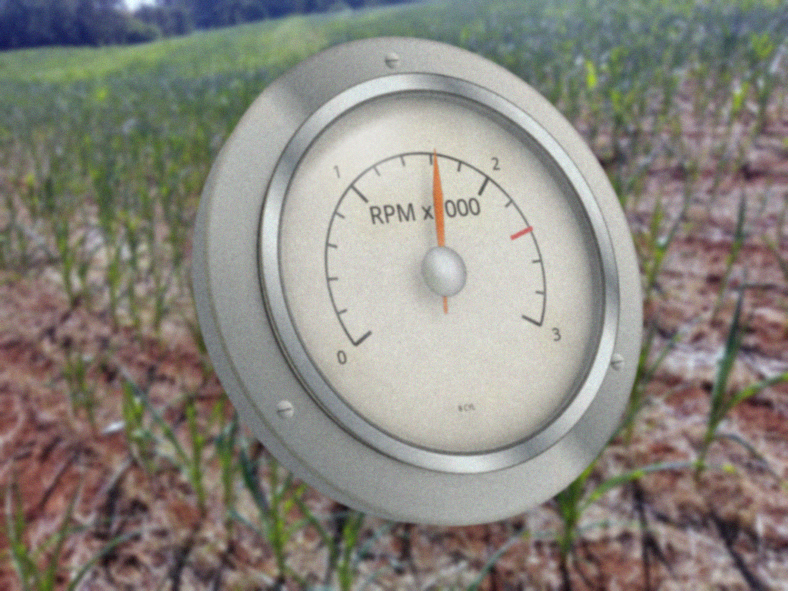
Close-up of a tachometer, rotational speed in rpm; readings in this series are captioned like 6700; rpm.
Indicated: 1600; rpm
